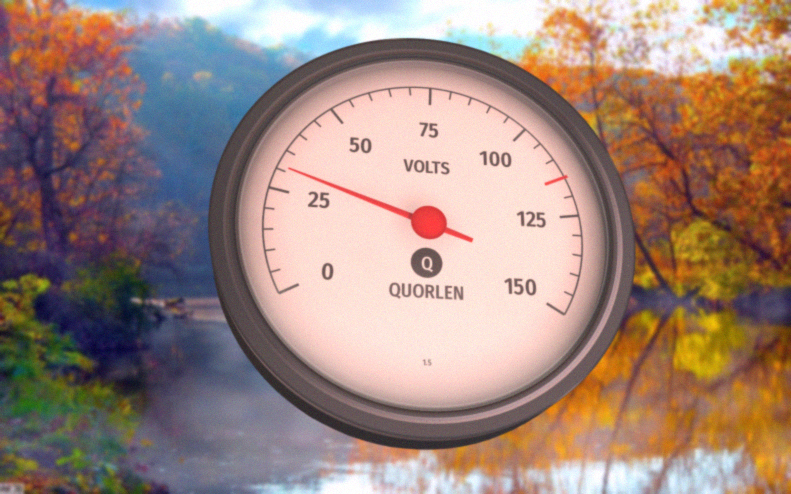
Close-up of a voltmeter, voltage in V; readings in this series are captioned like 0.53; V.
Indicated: 30; V
